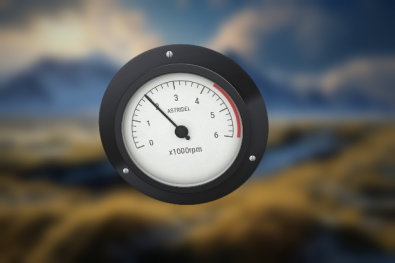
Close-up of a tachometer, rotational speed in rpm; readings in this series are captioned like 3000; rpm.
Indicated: 2000; rpm
